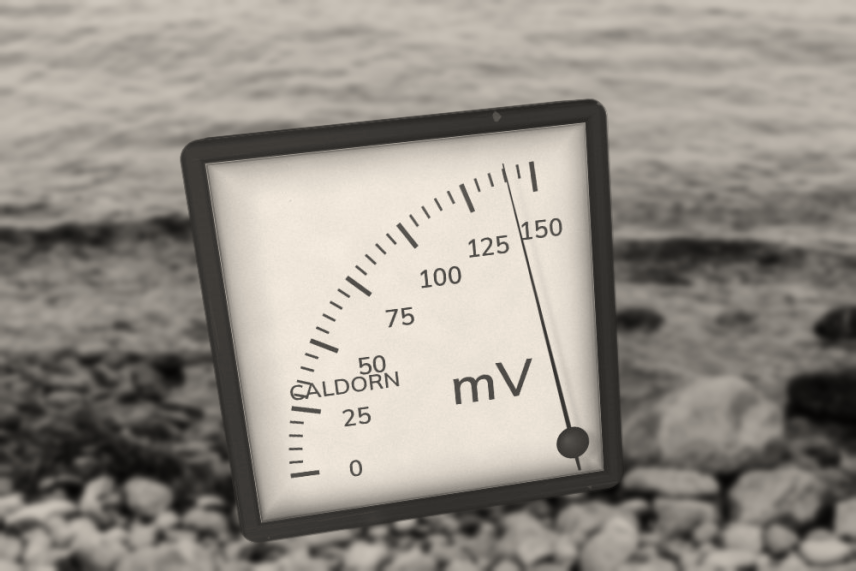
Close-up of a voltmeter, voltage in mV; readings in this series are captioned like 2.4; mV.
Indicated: 140; mV
